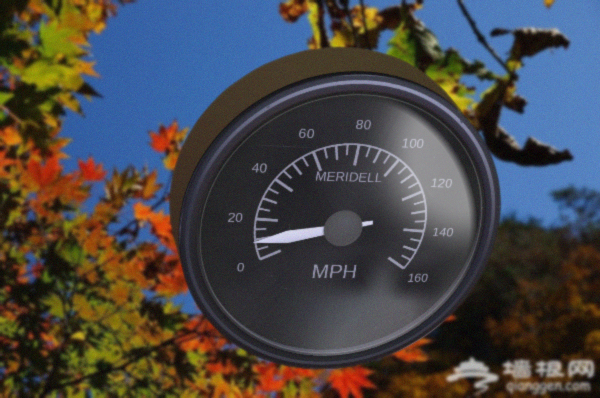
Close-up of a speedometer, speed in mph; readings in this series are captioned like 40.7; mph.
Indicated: 10; mph
